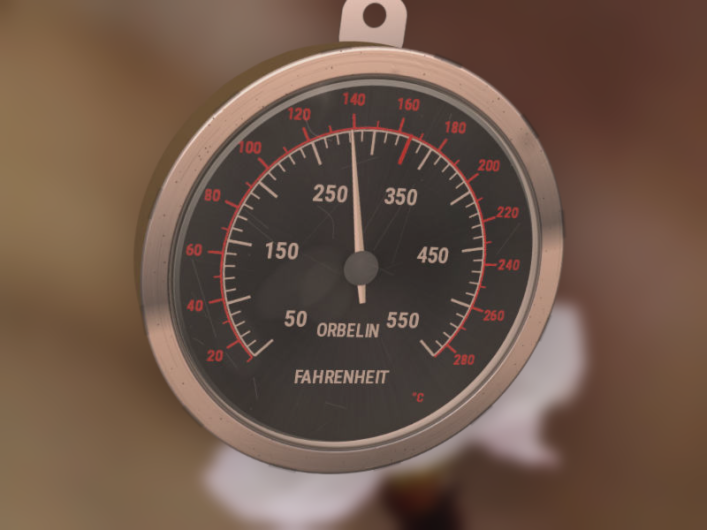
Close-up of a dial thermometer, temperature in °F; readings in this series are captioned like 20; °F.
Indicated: 280; °F
